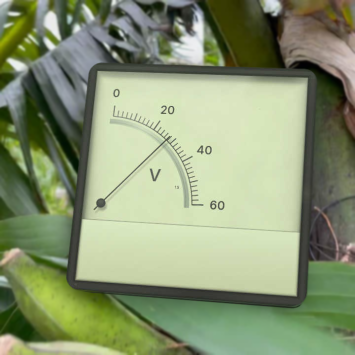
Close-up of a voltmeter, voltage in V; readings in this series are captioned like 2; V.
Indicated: 28; V
